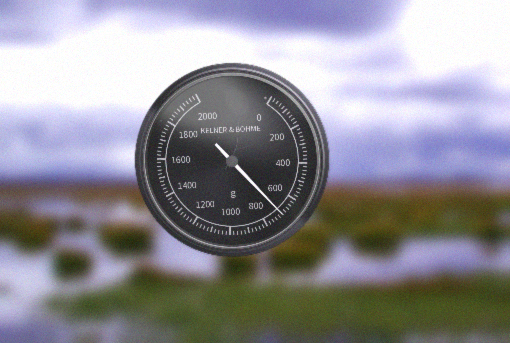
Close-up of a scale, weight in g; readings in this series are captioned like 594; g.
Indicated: 700; g
